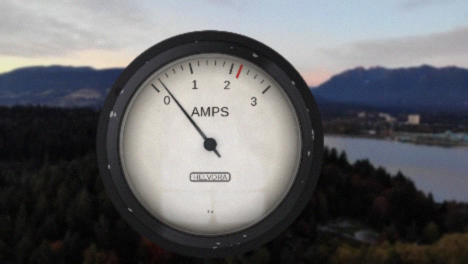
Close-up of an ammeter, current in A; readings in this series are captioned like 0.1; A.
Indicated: 0.2; A
